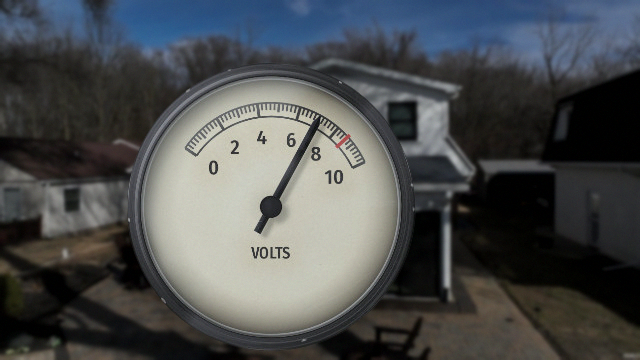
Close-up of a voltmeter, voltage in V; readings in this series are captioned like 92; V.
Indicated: 7; V
